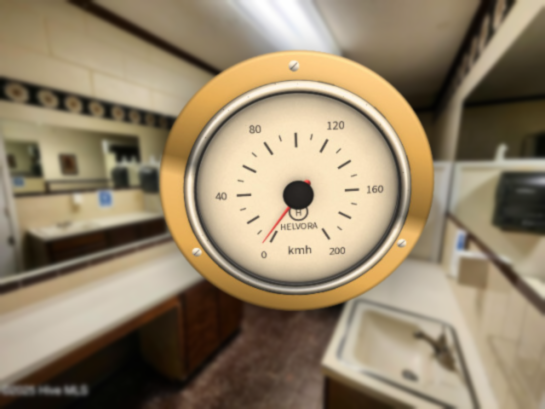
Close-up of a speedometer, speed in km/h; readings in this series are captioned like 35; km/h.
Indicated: 5; km/h
